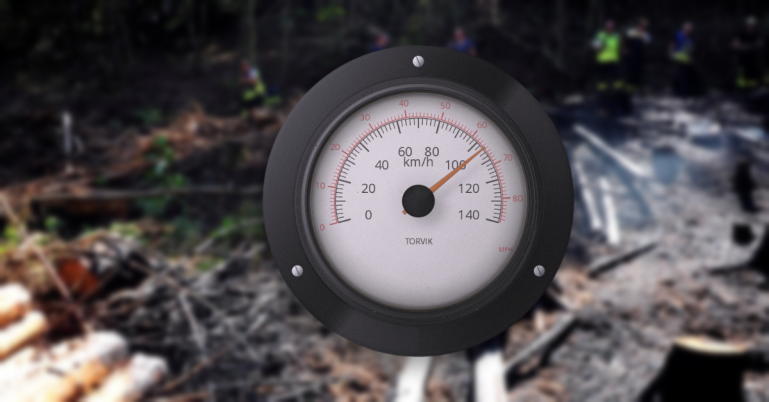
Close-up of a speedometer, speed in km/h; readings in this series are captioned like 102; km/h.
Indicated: 104; km/h
